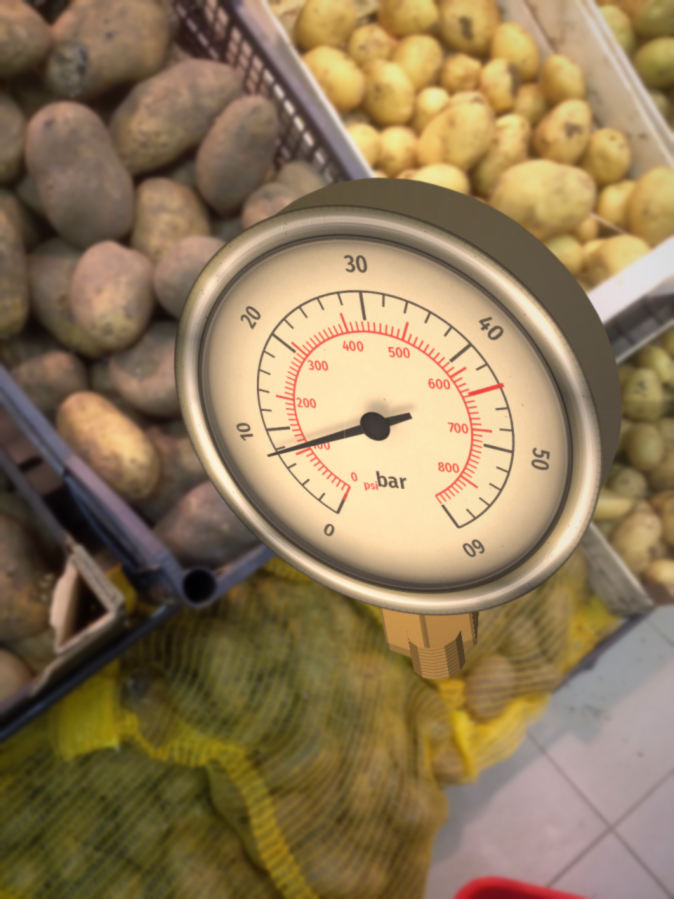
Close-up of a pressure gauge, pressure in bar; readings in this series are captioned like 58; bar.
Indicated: 8; bar
